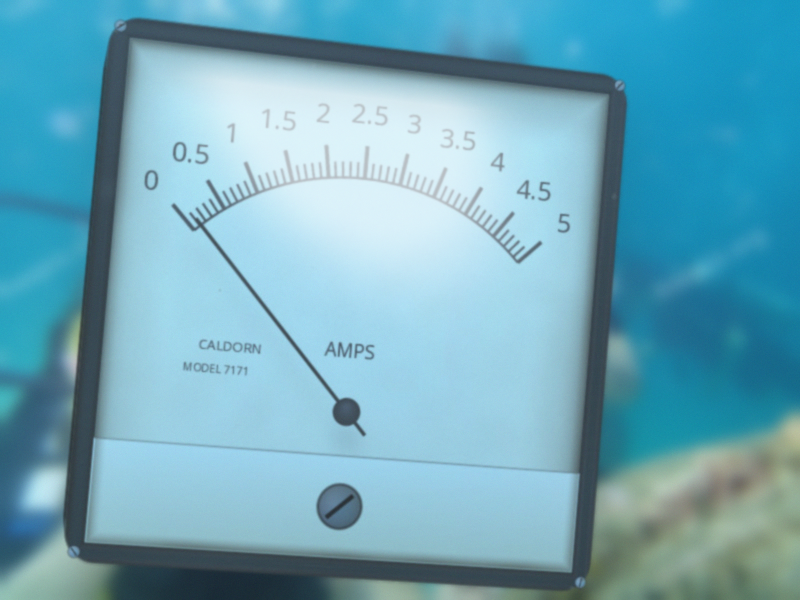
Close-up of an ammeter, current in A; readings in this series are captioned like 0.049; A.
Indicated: 0.1; A
